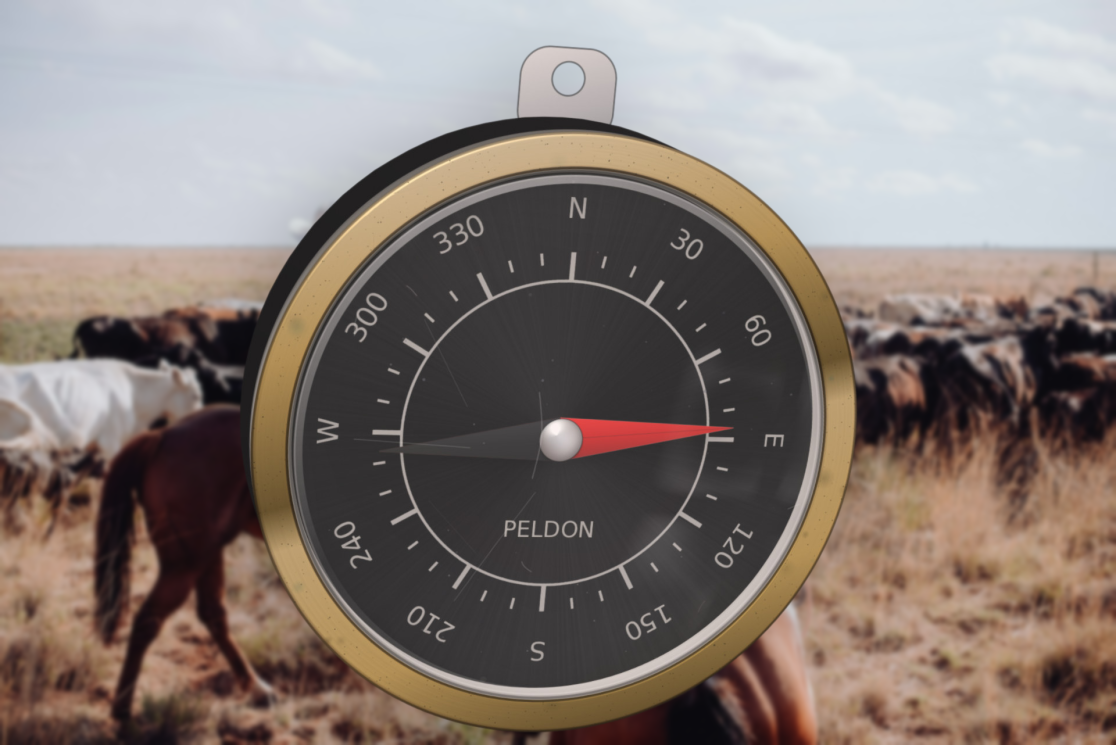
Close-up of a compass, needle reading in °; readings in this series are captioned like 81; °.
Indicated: 85; °
